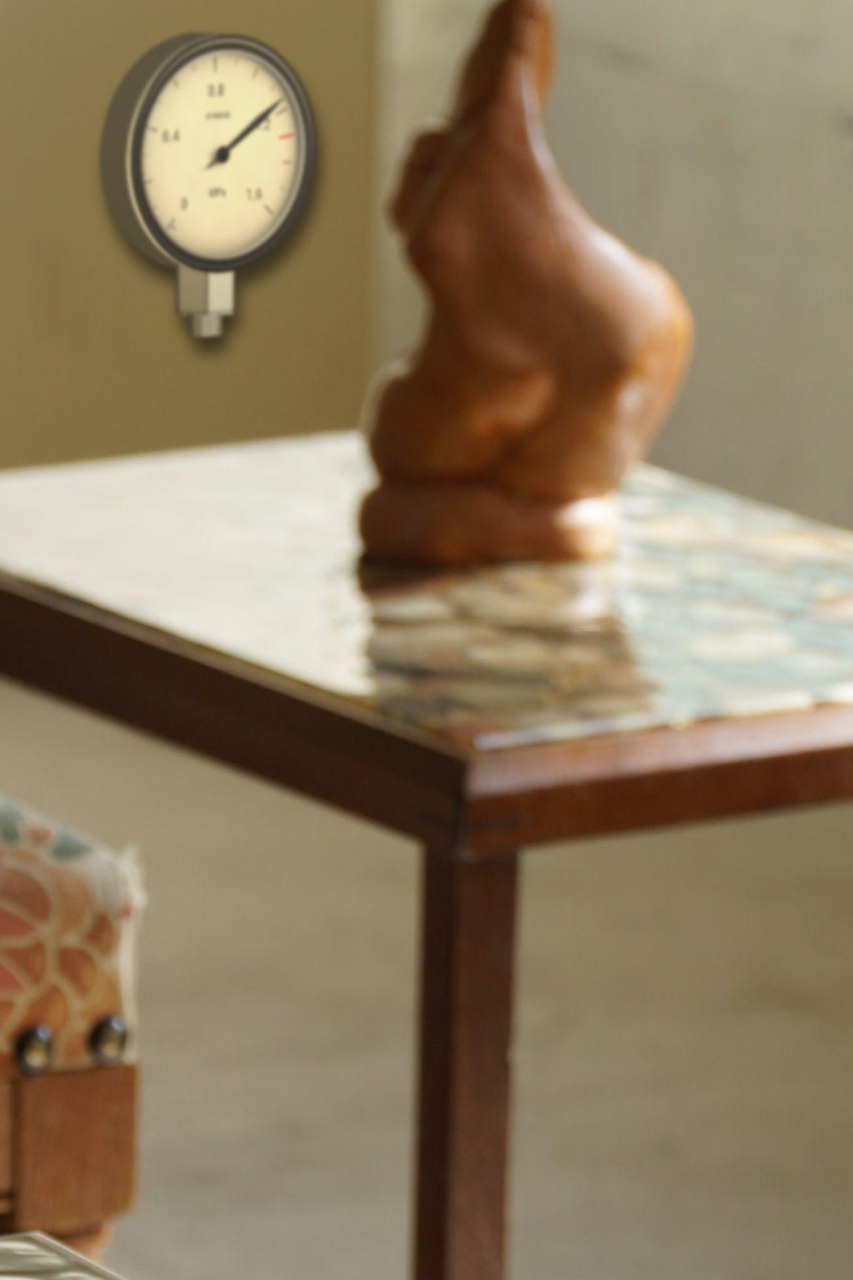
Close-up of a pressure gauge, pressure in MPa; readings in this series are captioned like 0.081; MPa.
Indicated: 1.15; MPa
